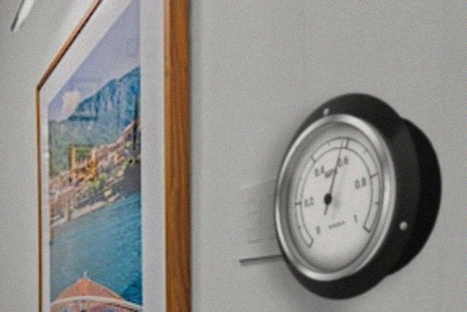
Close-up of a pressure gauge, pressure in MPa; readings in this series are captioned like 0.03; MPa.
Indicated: 0.6; MPa
